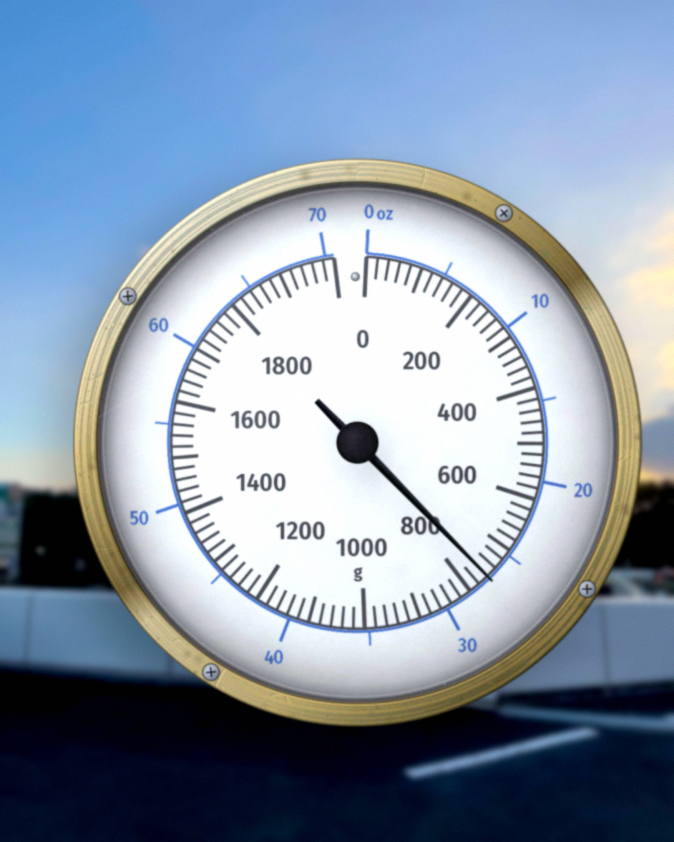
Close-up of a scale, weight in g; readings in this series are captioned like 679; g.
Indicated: 760; g
